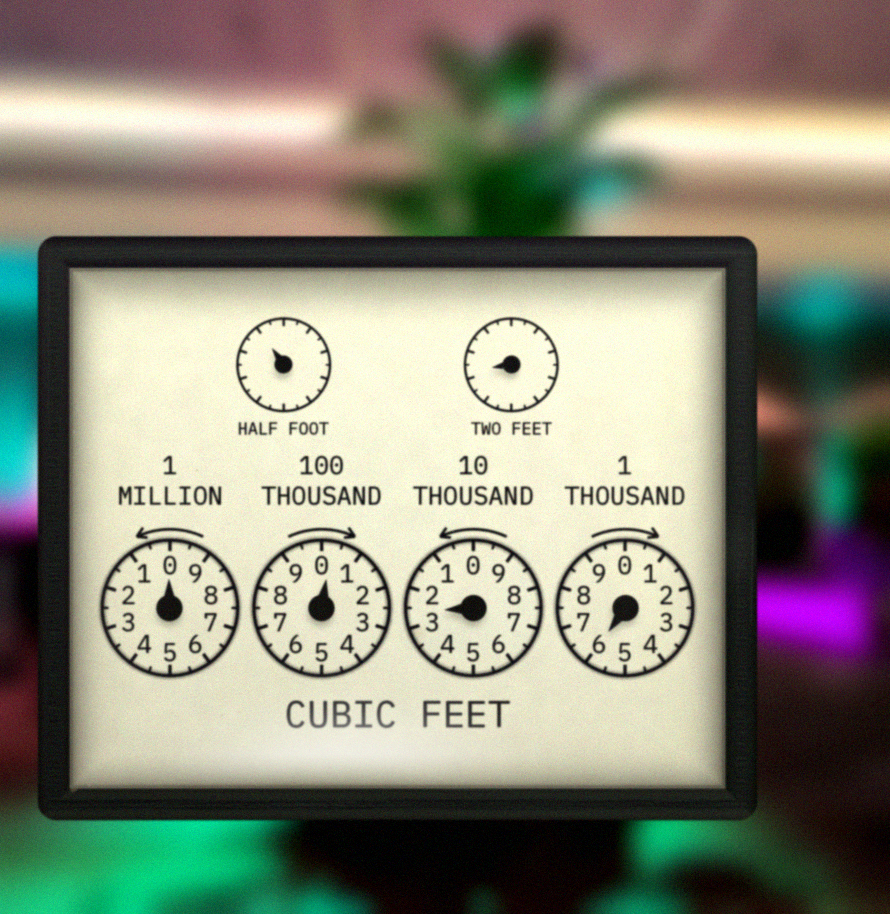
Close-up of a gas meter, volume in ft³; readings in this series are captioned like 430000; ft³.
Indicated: 2600; ft³
